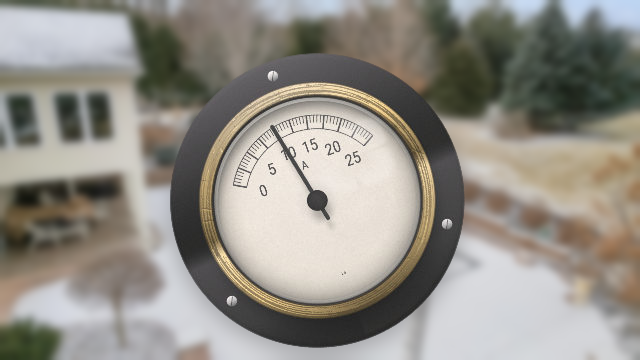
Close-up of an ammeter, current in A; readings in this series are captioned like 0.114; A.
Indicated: 10; A
